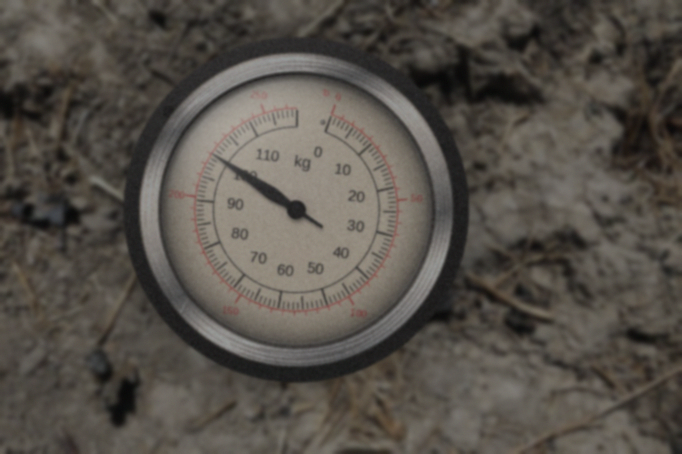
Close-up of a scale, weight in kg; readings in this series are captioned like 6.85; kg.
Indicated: 100; kg
